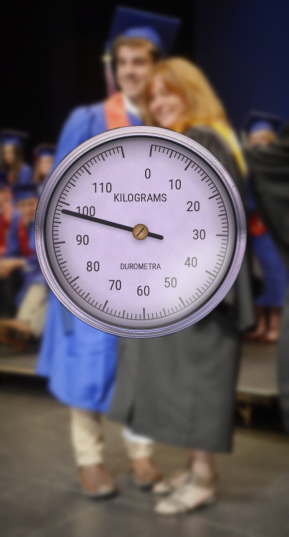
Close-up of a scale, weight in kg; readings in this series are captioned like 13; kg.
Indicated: 98; kg
